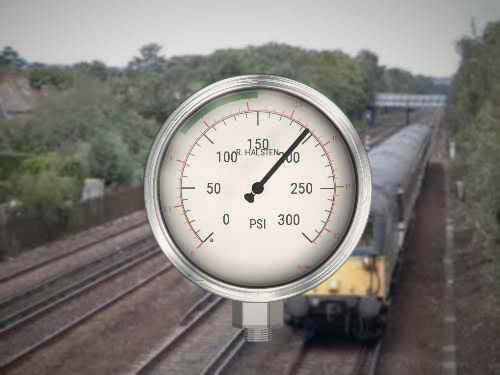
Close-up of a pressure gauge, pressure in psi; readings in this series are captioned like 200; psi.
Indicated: 195; psi
